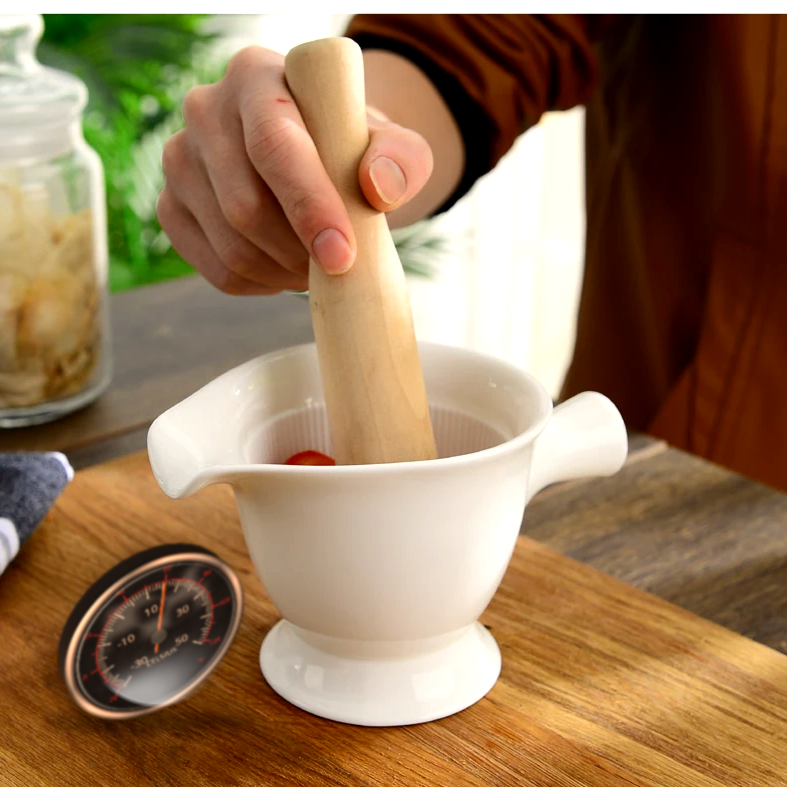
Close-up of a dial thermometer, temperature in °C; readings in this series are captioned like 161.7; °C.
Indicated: 15; °C
